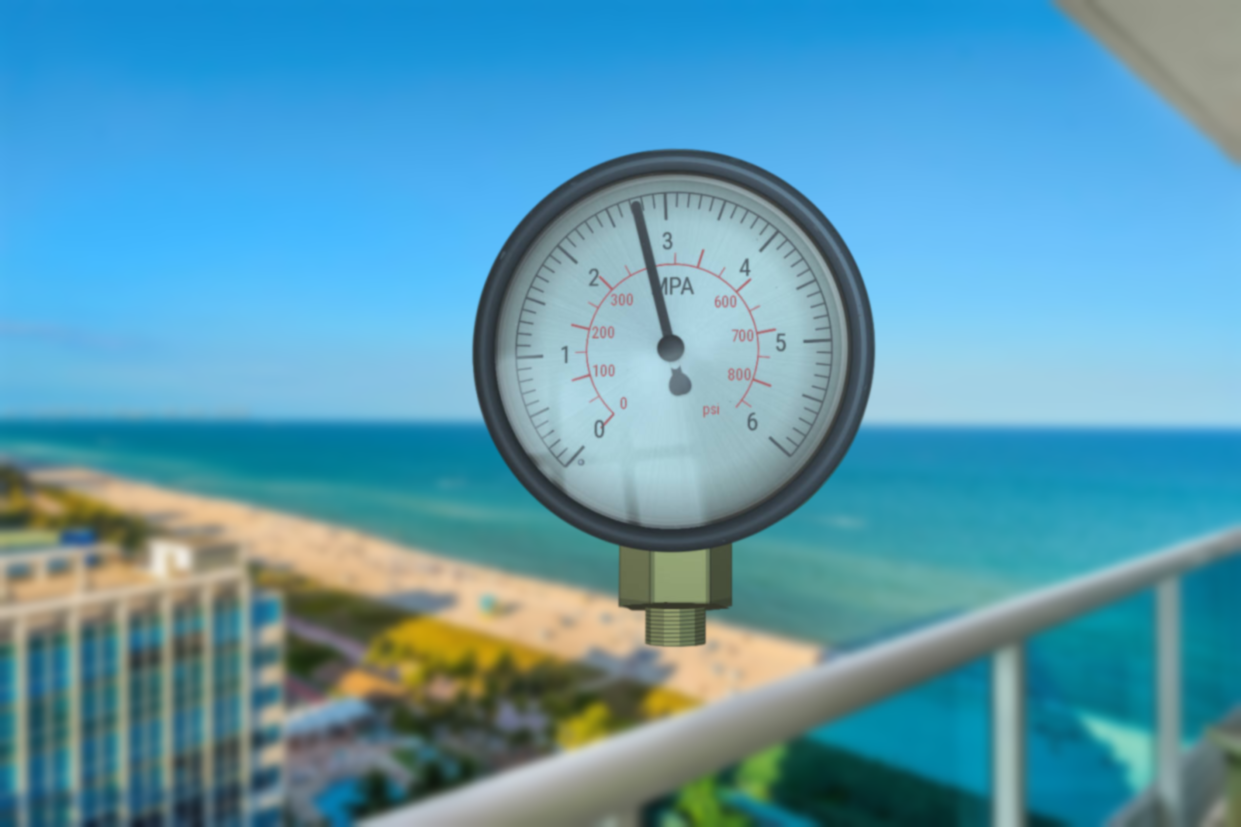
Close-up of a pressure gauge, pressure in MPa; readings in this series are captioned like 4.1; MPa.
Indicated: 2.75; MPa
